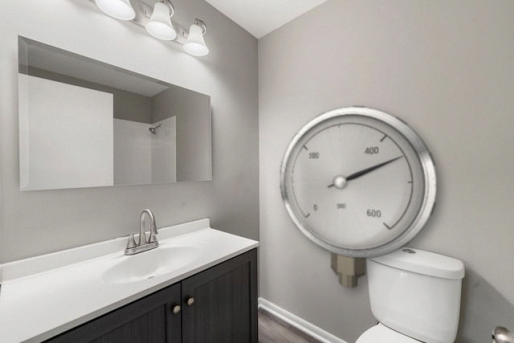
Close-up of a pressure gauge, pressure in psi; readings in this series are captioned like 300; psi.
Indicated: 450; psi
